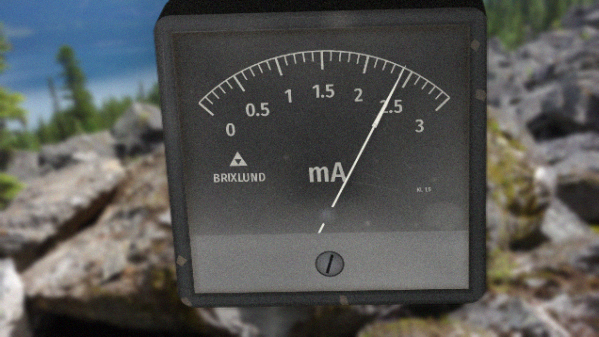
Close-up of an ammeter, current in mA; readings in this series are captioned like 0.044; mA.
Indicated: 2.4; mA
